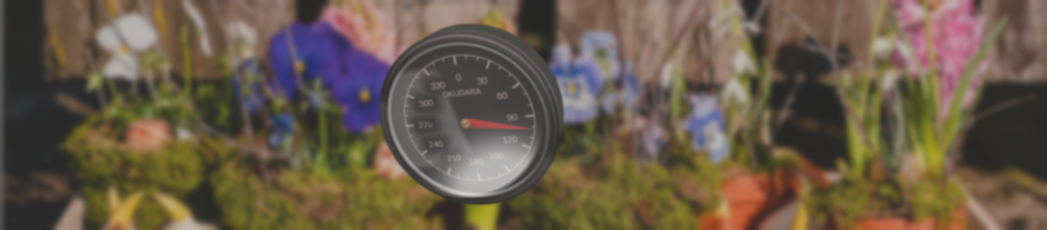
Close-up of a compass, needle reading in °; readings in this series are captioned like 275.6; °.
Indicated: 100; °
